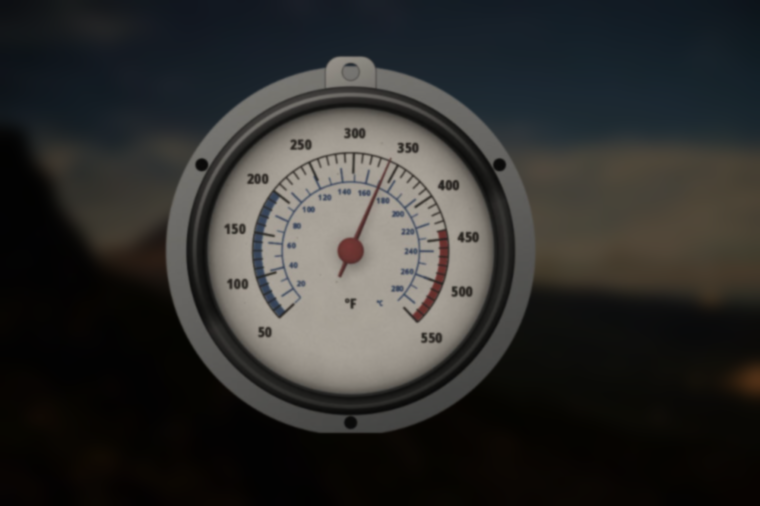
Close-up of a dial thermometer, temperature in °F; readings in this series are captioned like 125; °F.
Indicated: 340; °F
